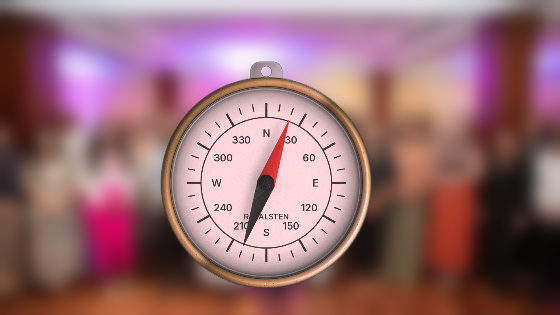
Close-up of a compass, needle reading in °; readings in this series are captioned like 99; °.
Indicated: 20; °
